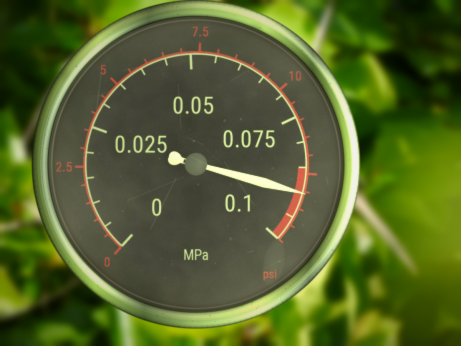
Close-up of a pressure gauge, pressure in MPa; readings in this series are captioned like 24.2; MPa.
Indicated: 0.09; MPa
